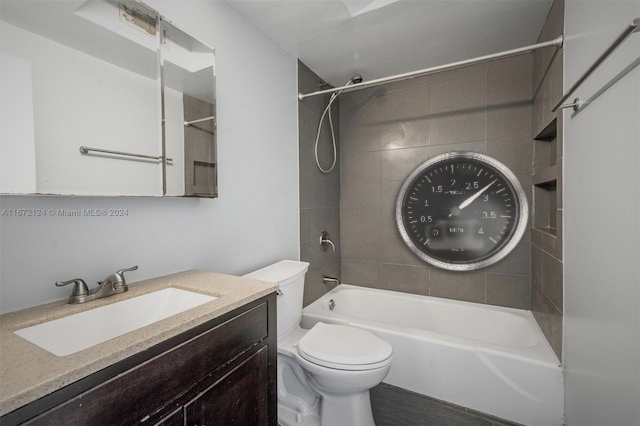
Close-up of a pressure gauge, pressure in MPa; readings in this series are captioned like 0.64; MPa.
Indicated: 2.8; MPa
